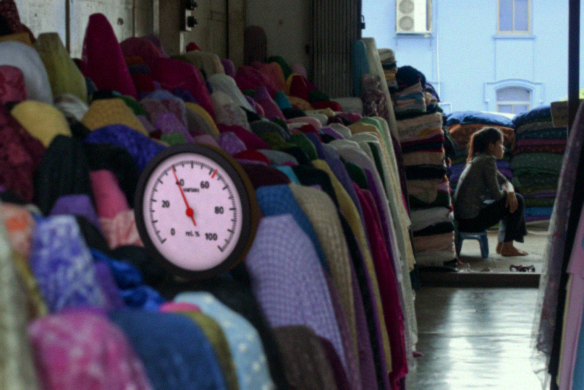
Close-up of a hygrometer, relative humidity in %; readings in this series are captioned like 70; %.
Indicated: 40; %
